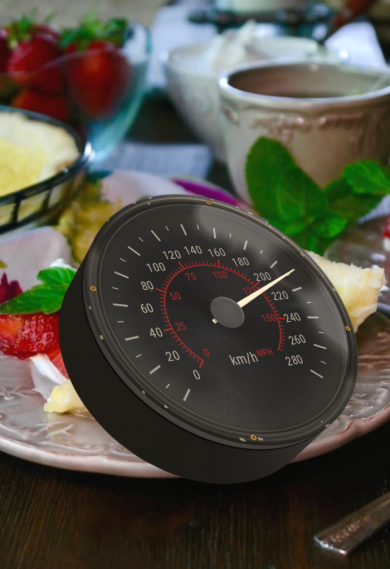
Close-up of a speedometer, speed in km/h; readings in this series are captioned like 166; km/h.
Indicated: 210; km/h
